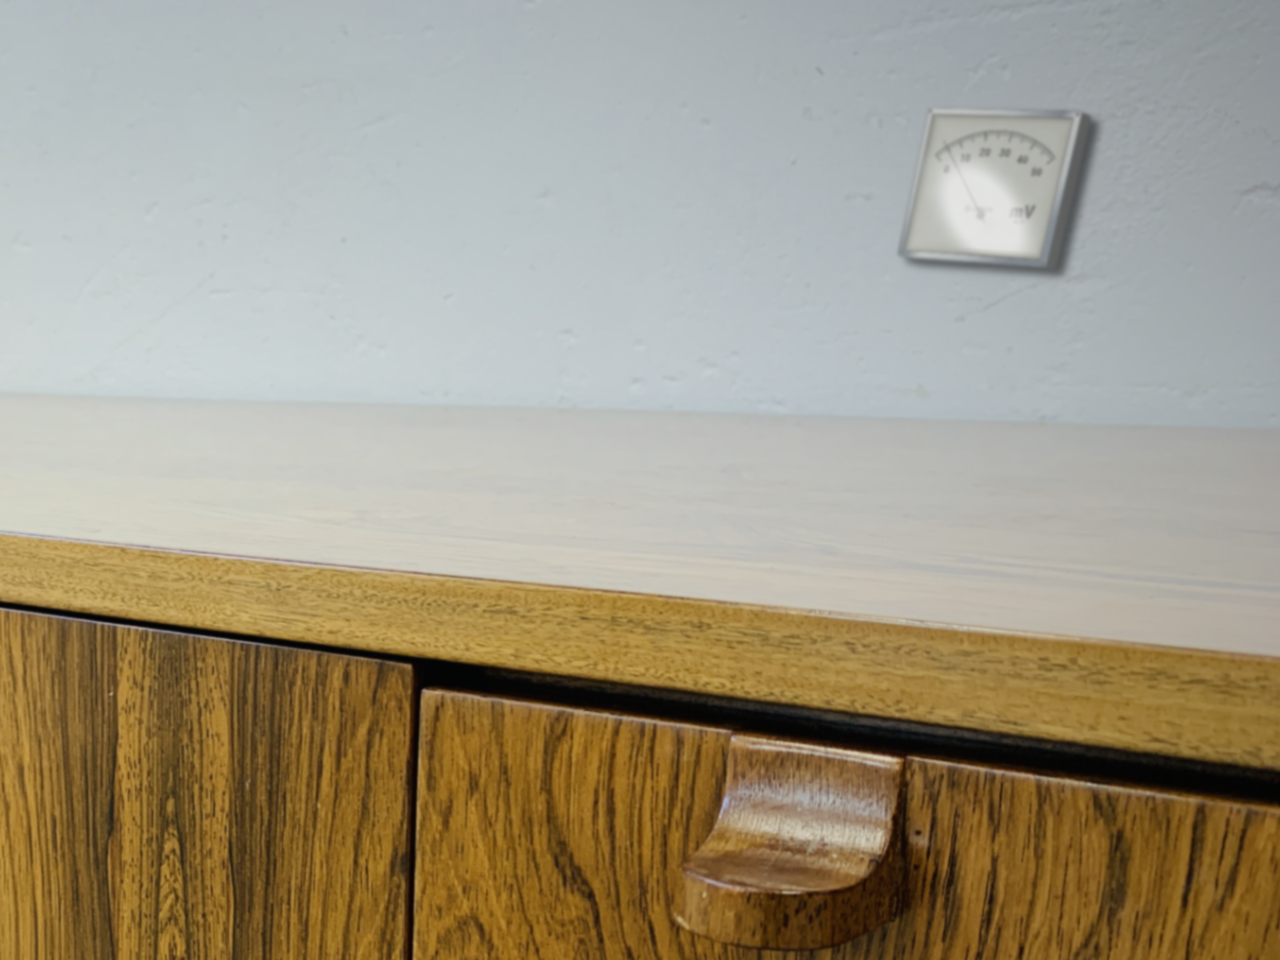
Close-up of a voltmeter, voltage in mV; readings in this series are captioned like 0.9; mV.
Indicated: 5; mV
